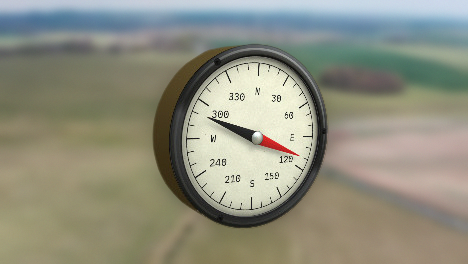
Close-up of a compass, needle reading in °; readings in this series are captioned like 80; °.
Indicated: 110; °
